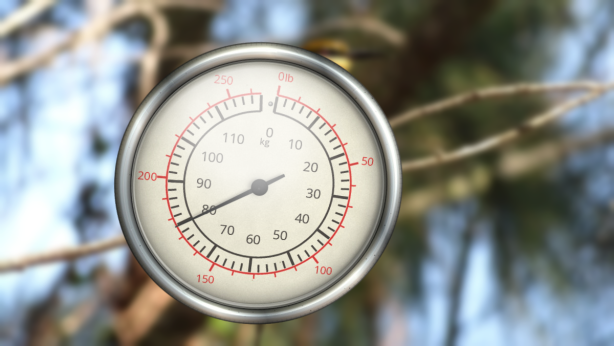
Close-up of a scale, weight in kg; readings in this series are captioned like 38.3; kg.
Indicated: 80; kg
